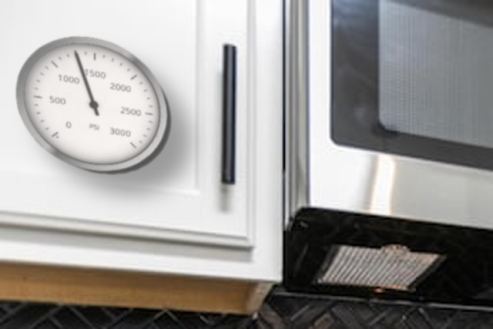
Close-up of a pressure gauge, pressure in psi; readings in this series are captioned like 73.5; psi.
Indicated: 1300; psi
